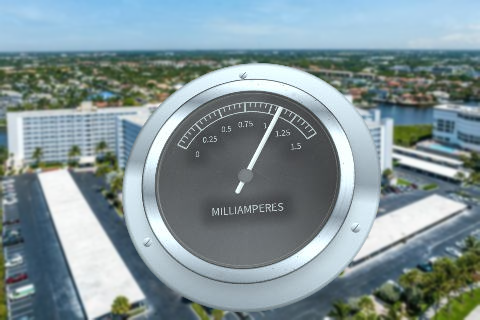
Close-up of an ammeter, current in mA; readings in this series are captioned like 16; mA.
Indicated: 1.1; mA
